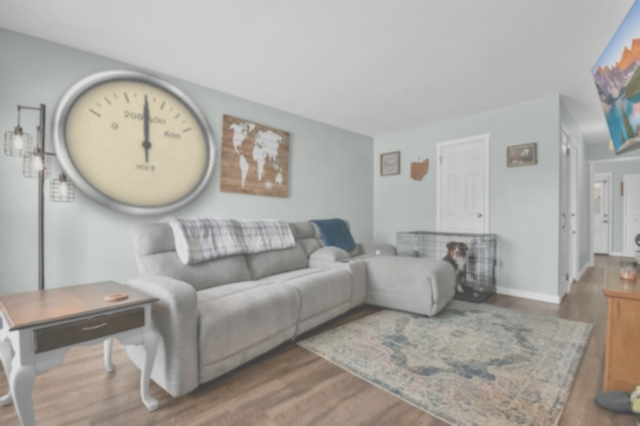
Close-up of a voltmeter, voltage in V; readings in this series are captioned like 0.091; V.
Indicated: 300; V
